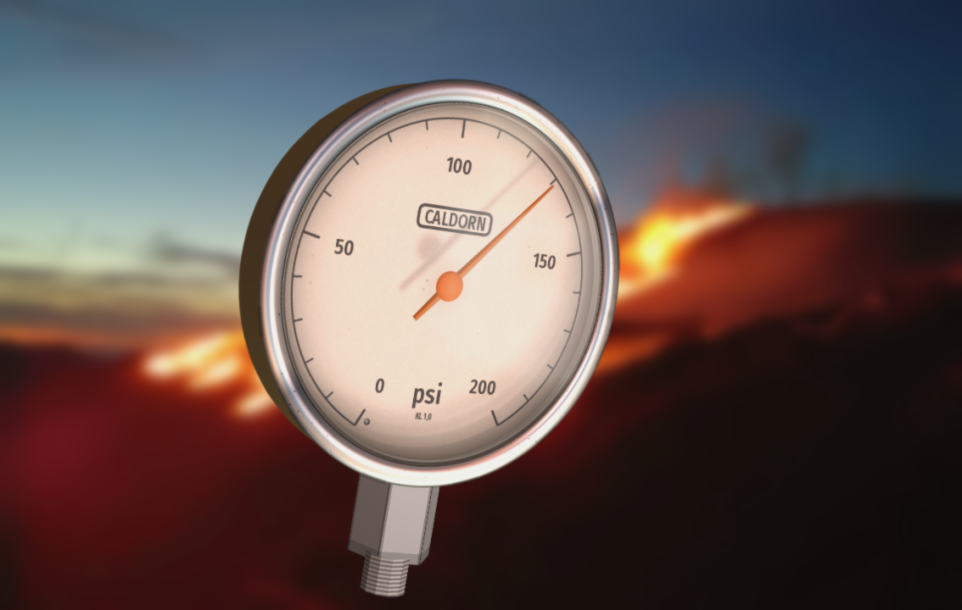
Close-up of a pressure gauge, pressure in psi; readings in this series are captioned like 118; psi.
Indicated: 130; psi
